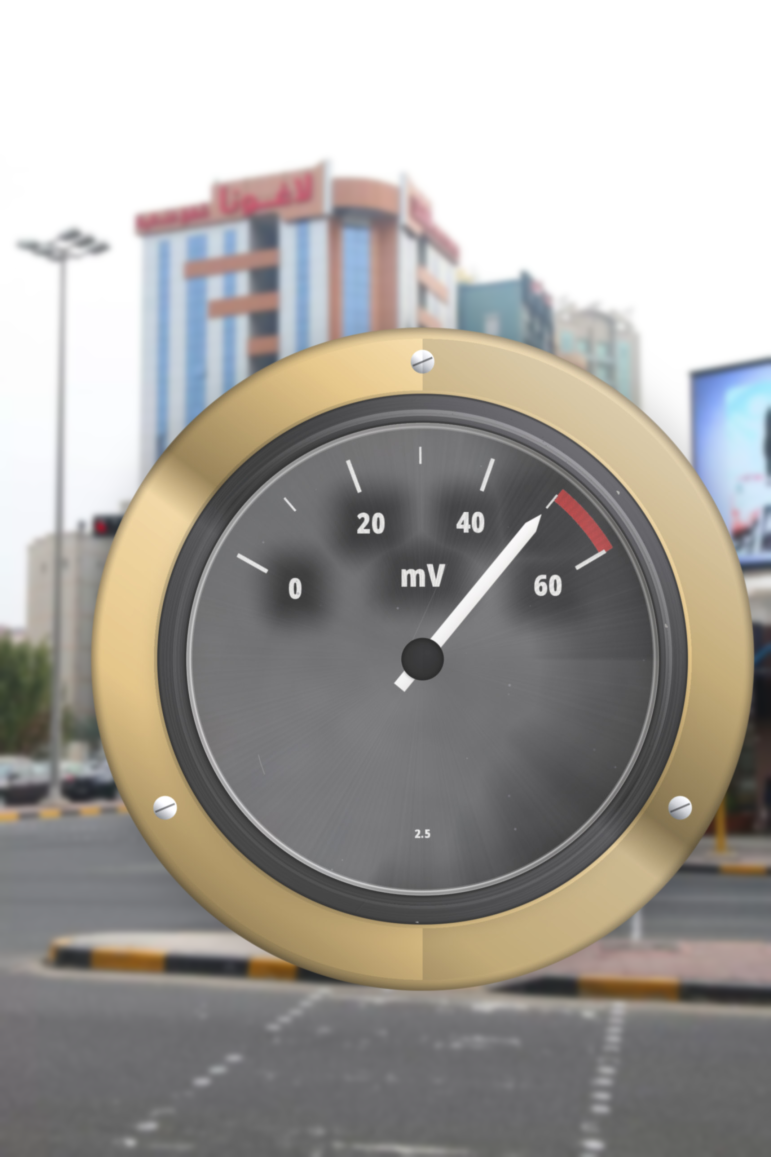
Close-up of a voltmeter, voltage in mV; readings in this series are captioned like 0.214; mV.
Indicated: 50; mV
